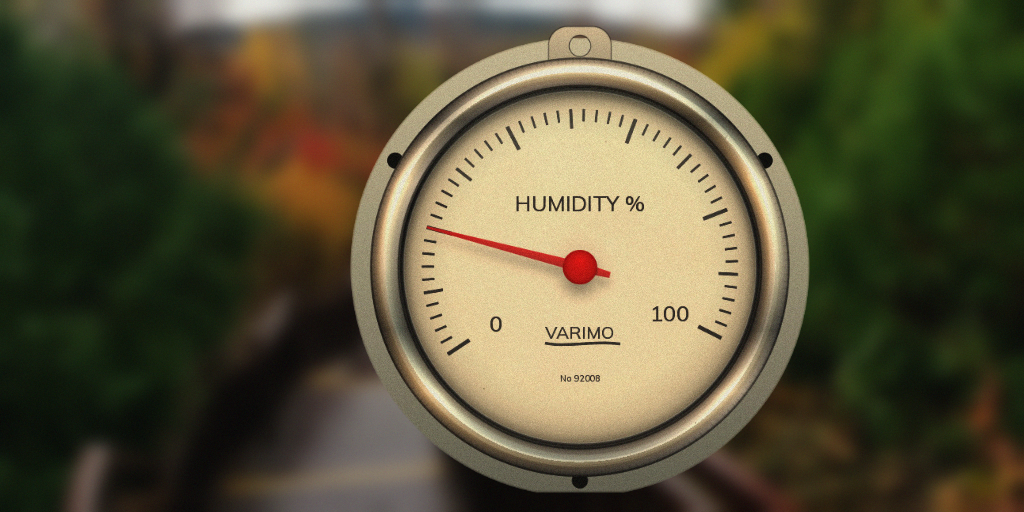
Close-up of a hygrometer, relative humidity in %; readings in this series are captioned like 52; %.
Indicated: 20; %
